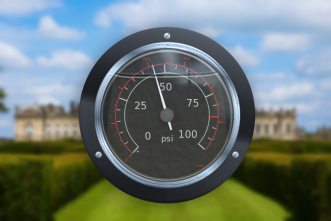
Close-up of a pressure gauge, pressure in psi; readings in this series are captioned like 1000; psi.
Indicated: 45; psi
